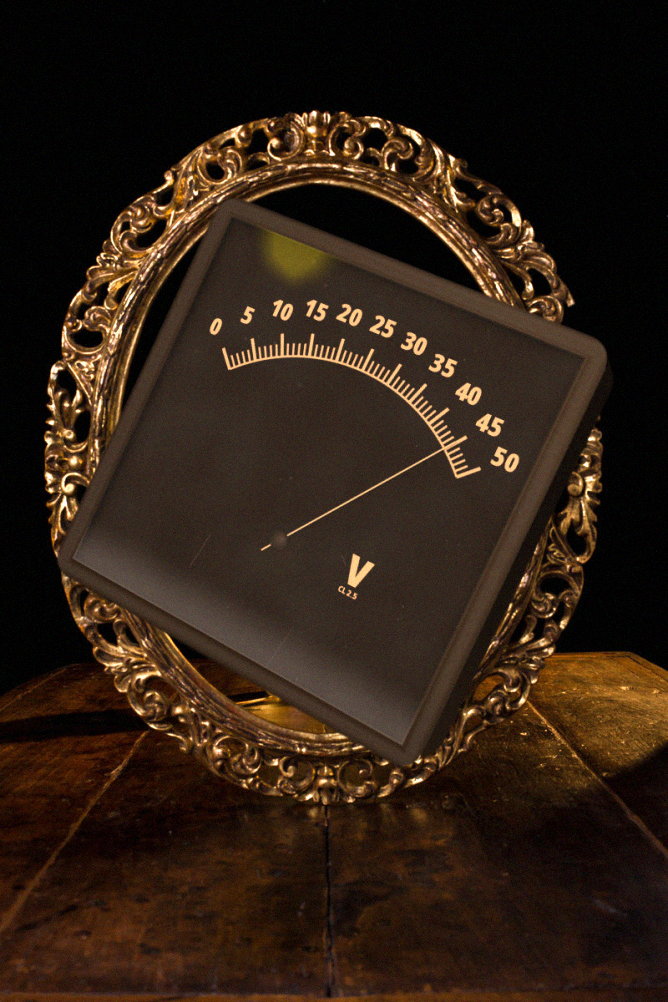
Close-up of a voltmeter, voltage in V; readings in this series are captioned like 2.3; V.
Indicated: 45; V
